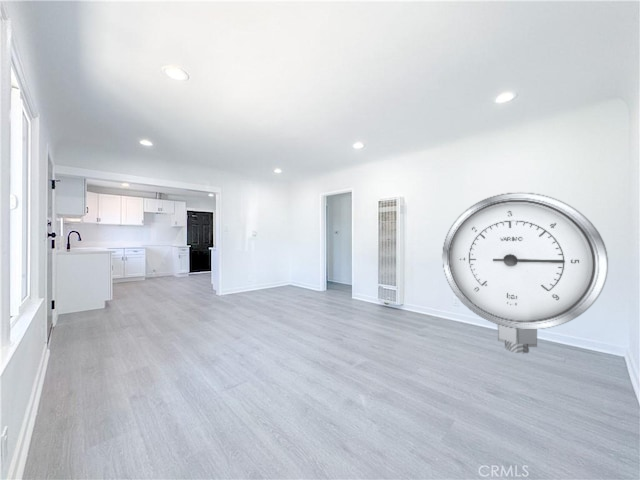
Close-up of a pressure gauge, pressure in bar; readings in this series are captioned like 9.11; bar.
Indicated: 5; bar
